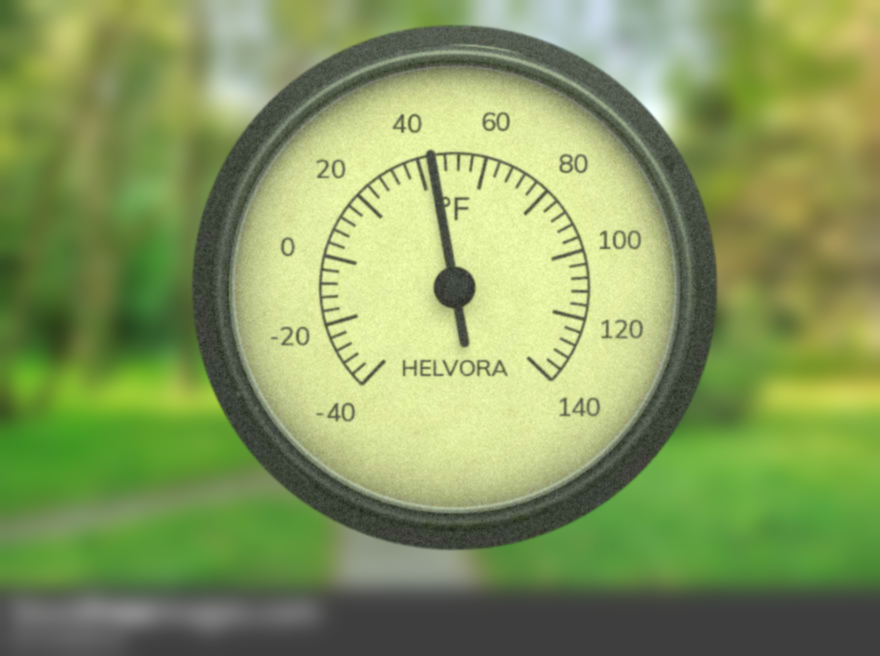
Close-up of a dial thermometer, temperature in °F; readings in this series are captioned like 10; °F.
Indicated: 44; °F
